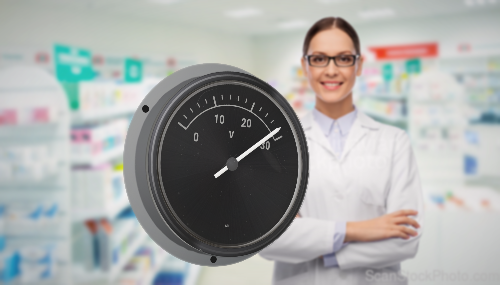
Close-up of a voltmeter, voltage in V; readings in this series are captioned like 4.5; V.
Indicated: 28; V
